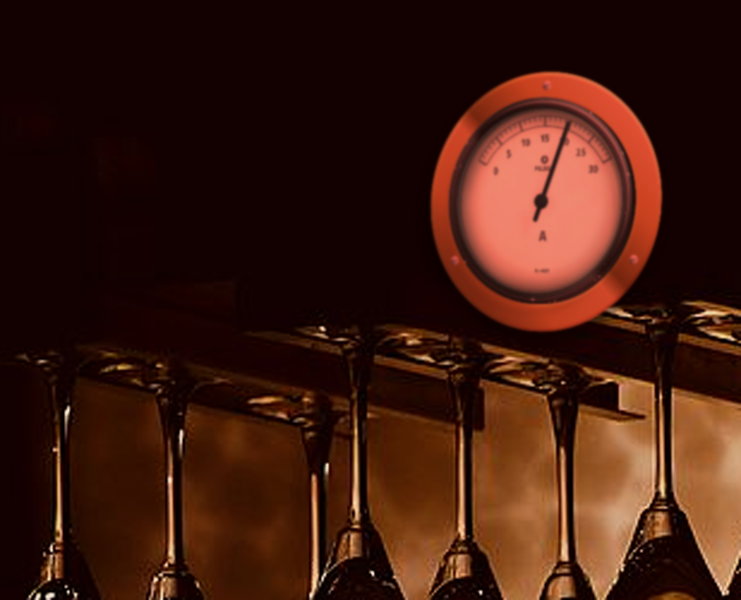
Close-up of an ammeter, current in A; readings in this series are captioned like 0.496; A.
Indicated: 20; A
